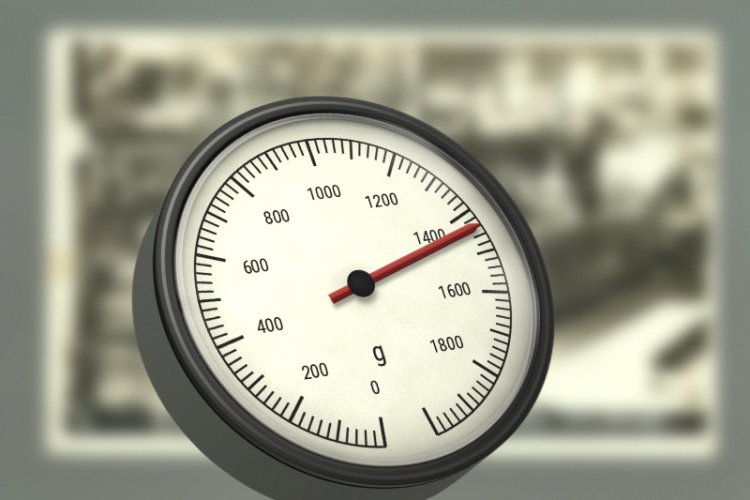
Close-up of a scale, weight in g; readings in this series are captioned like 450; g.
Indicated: 1440; g
